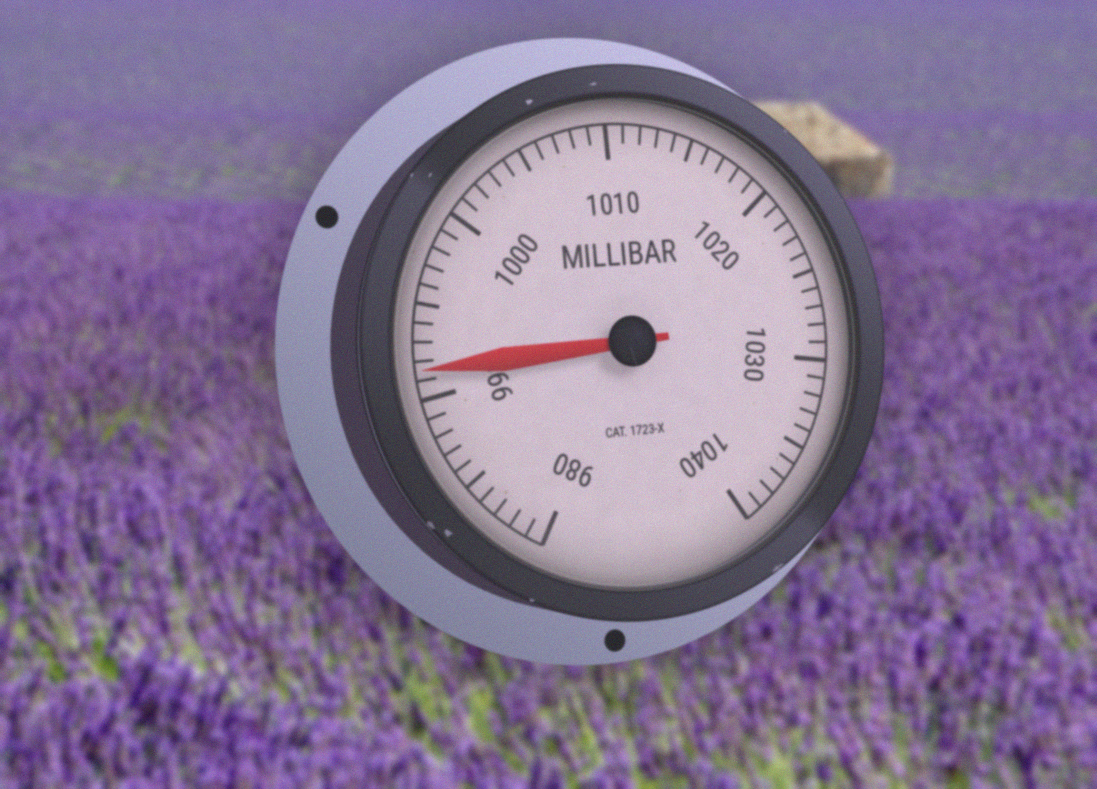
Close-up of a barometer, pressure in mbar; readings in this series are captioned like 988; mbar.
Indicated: 991.5; mbar
